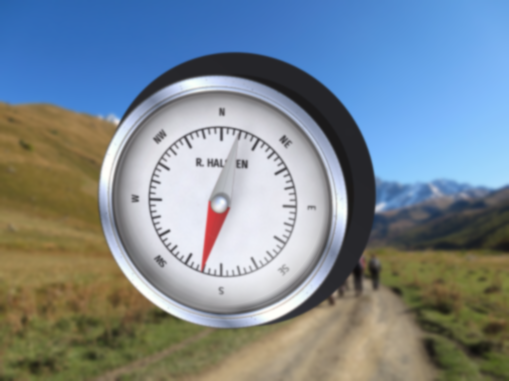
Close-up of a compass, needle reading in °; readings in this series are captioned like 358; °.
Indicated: 195; °
